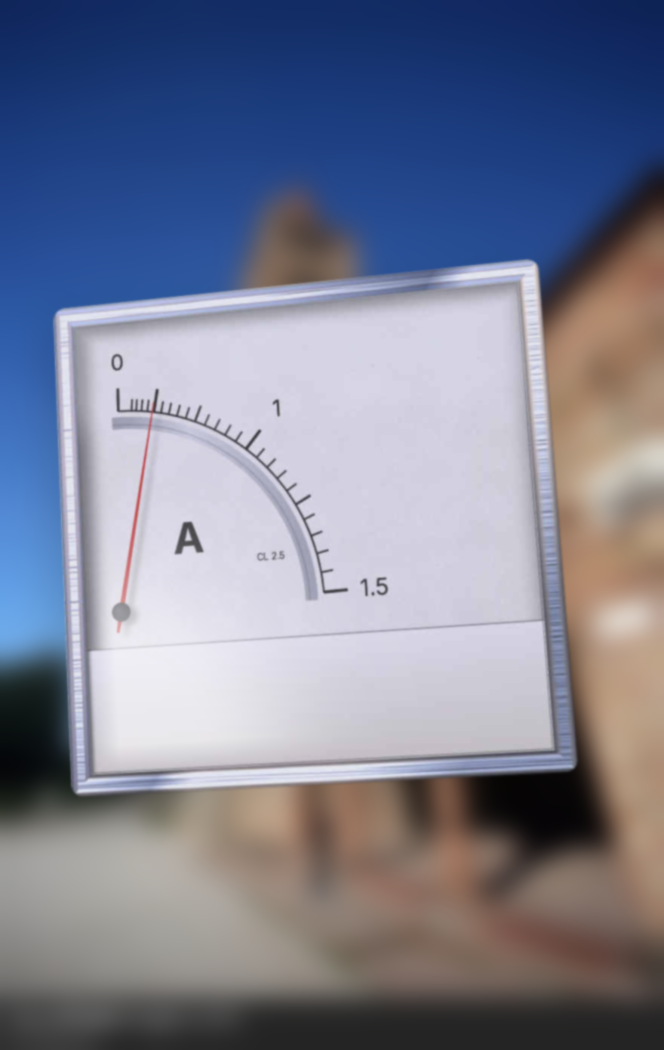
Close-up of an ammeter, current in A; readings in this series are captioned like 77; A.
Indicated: 0.5; A
